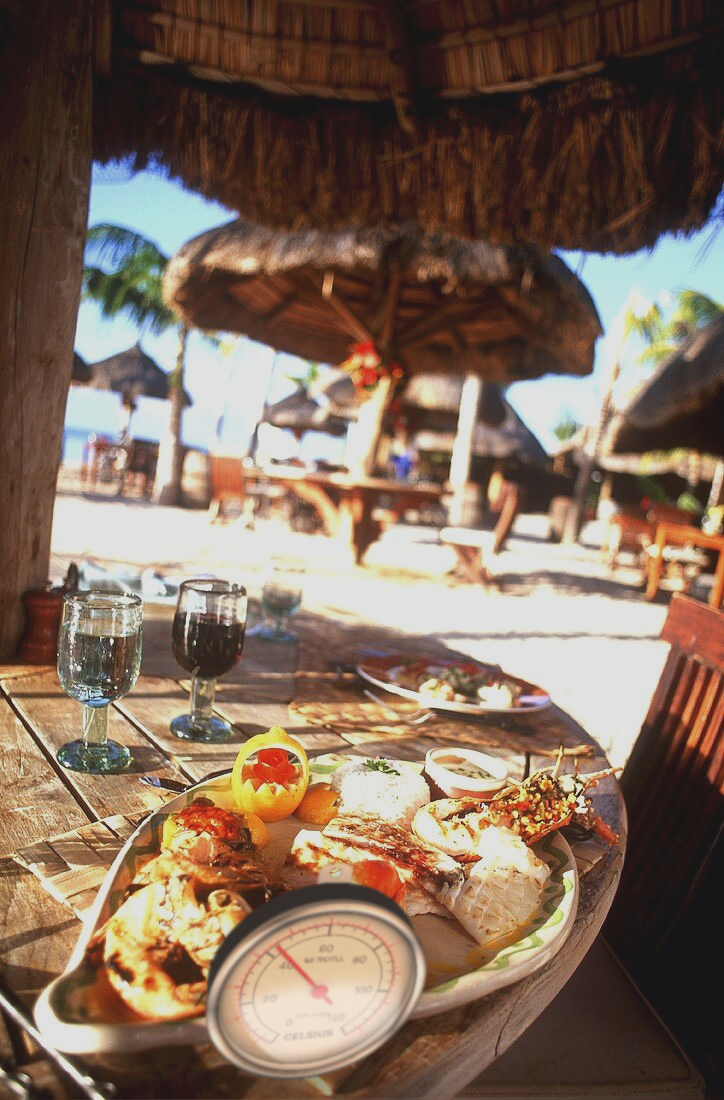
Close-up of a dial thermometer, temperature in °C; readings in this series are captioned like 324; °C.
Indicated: 44; °C
